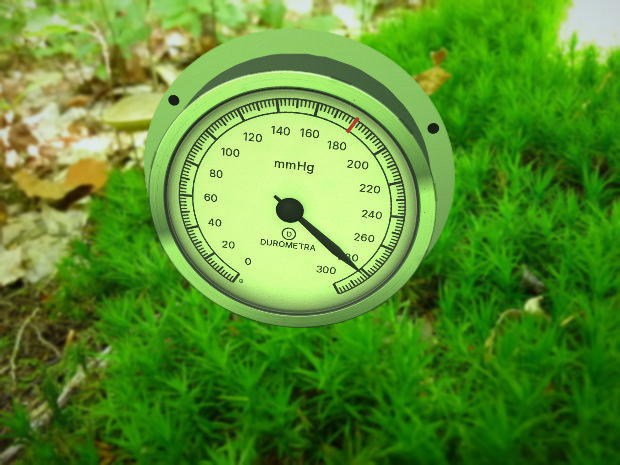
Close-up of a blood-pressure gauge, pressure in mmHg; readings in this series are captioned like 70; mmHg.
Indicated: 280; mmHg
